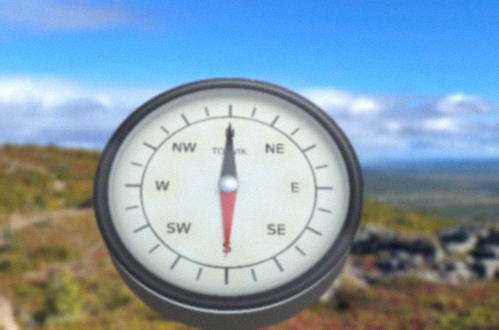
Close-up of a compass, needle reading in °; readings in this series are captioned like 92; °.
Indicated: 180; °
